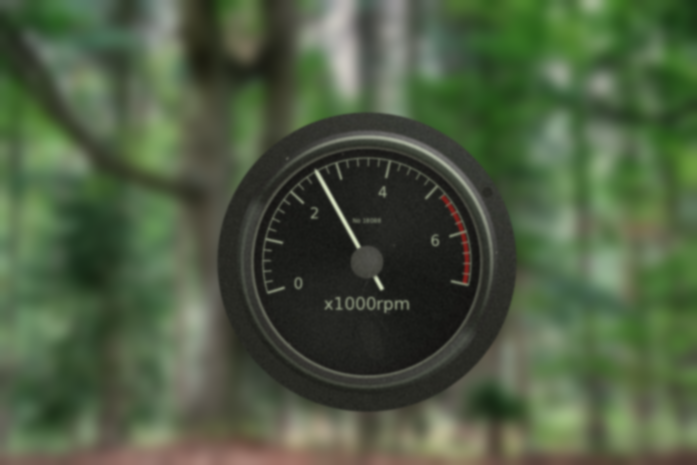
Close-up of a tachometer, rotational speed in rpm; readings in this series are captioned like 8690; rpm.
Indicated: 2600; rpm
